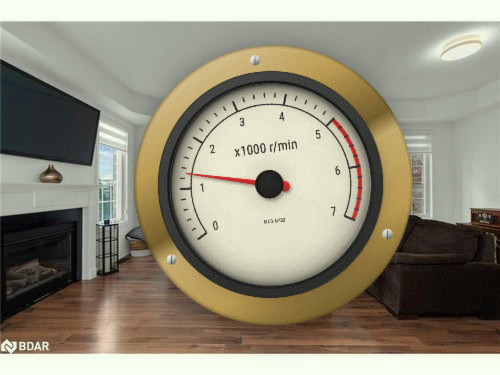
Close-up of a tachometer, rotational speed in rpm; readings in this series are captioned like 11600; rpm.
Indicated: 1300; rpm
